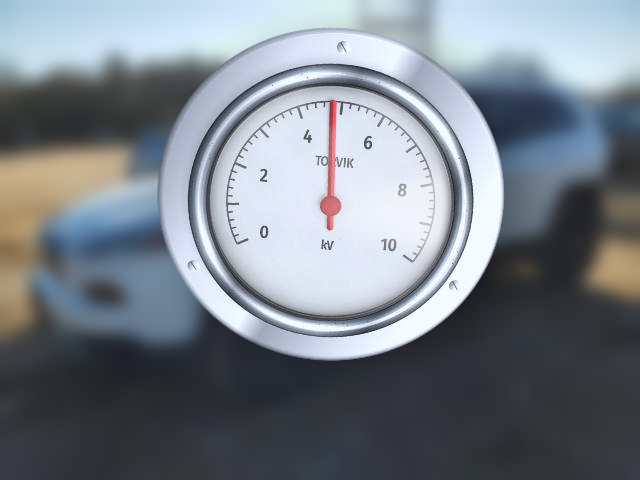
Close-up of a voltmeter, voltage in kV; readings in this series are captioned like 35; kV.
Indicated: 4.8; kV
